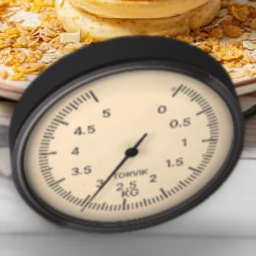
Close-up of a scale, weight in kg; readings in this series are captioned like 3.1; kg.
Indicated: 3; kg
